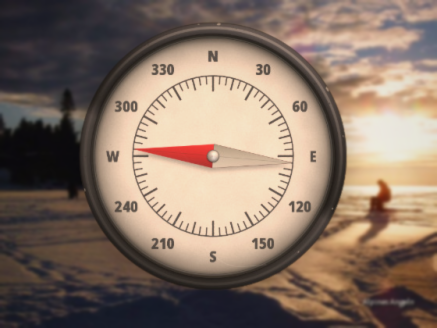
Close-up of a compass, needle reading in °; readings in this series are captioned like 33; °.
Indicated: 275; °
